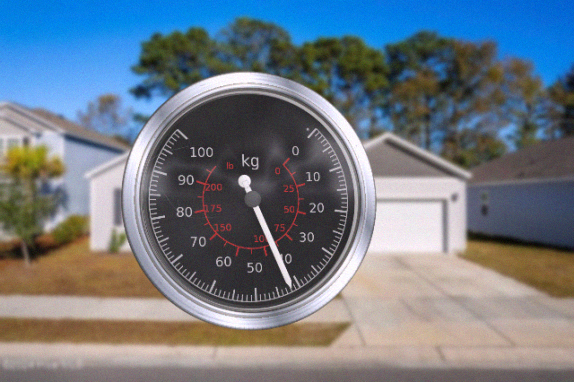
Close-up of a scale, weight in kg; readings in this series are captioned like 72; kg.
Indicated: 42; kg
